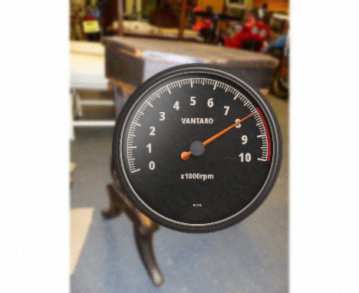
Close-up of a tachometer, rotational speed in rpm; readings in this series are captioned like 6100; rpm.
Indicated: 8000; rpm
